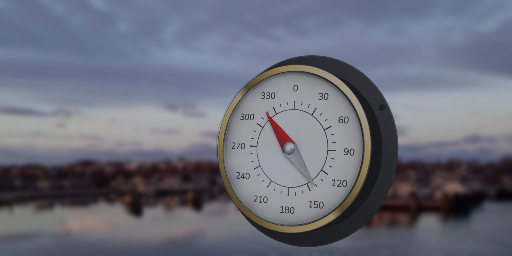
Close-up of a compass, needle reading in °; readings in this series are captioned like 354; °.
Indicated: 320; °
